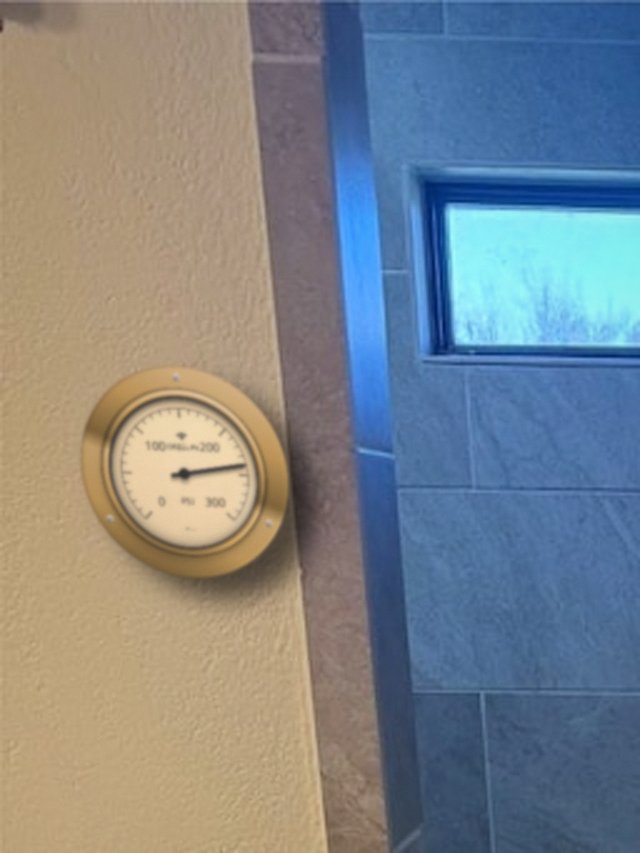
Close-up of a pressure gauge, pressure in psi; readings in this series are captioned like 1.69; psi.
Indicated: 240; psi
